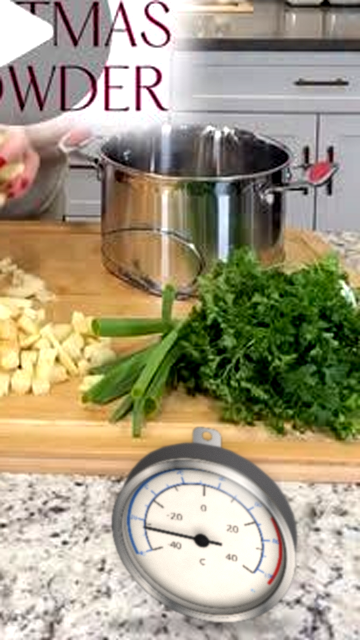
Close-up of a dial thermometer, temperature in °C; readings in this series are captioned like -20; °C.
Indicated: -30; °C
